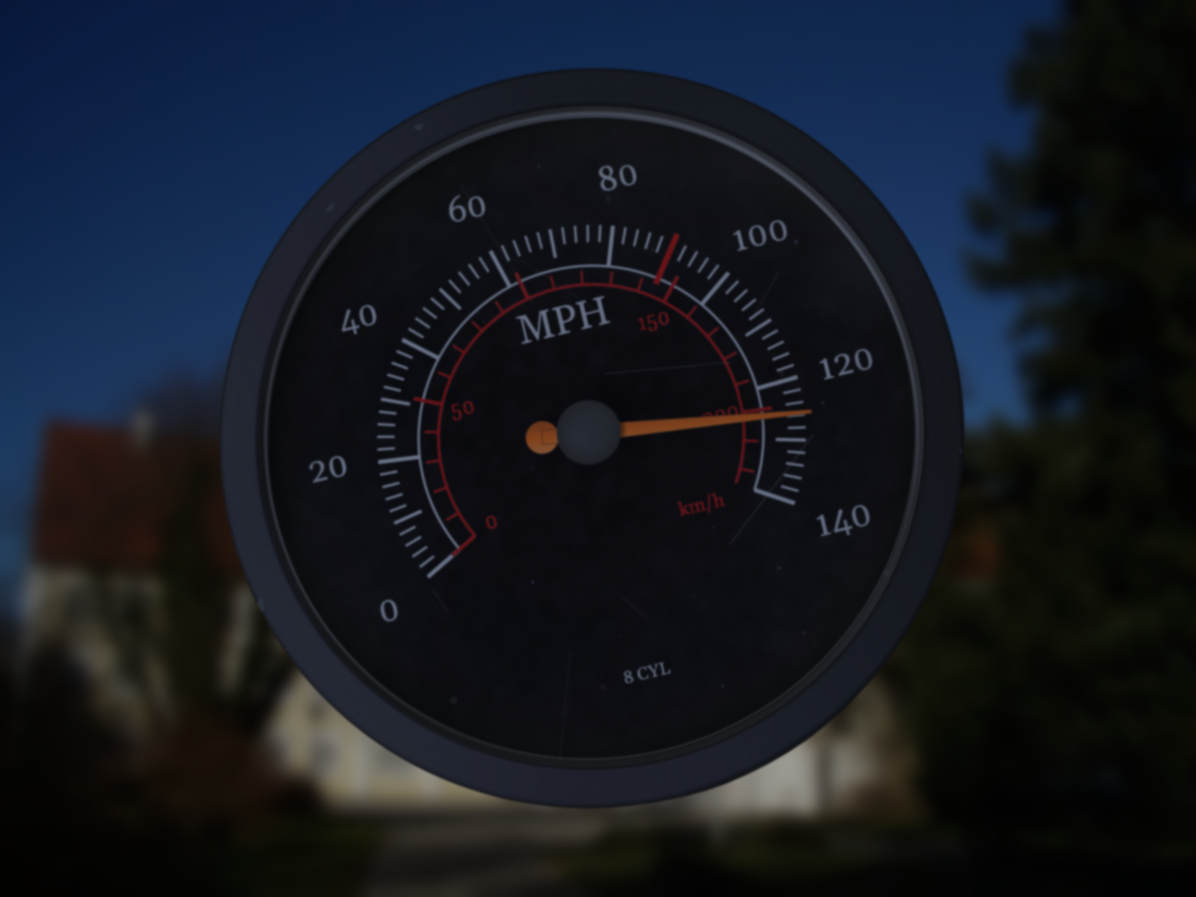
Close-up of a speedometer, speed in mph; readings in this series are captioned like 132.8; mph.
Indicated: 126; mph
